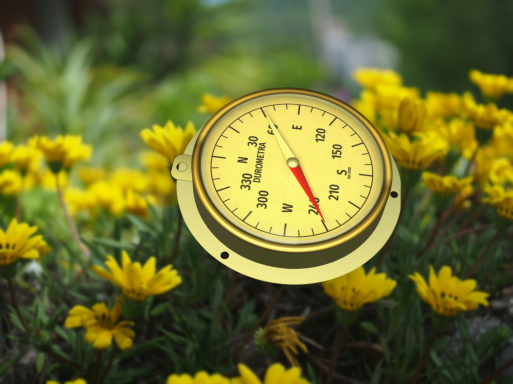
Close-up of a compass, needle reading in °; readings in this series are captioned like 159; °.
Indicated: 240; °
